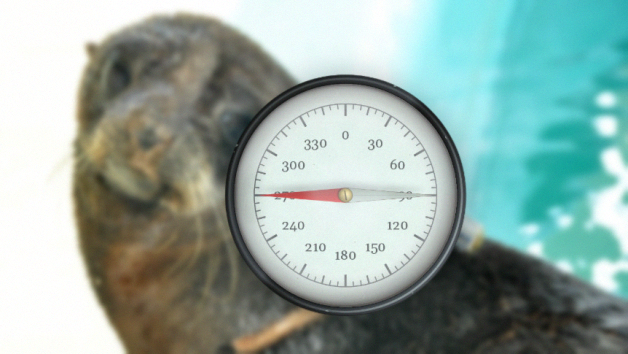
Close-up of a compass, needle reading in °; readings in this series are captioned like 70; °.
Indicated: 270; °
